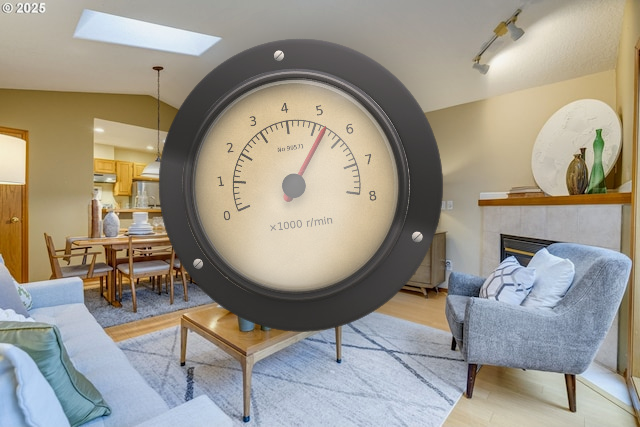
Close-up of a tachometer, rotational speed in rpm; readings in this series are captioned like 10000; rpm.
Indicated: 5400; rpm
